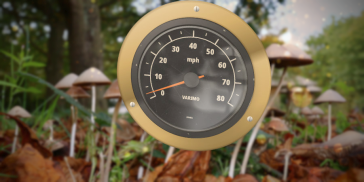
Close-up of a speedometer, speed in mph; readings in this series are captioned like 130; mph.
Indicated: 2.5; mph
